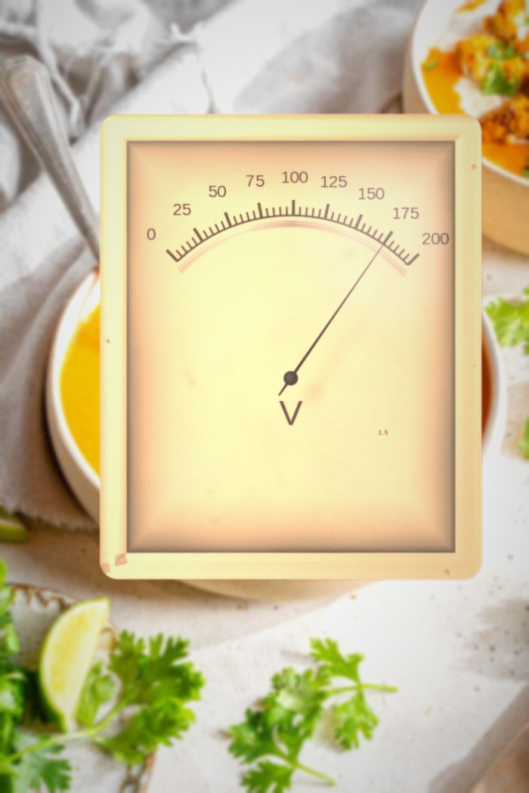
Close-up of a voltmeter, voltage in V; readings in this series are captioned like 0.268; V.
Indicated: 175; V
